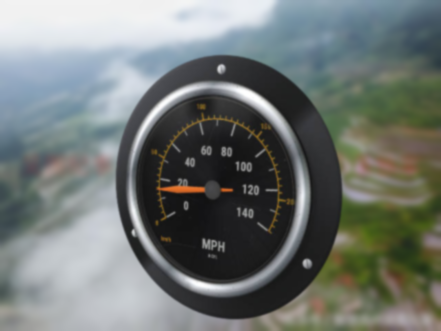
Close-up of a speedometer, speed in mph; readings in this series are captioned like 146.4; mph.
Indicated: 15; mph
